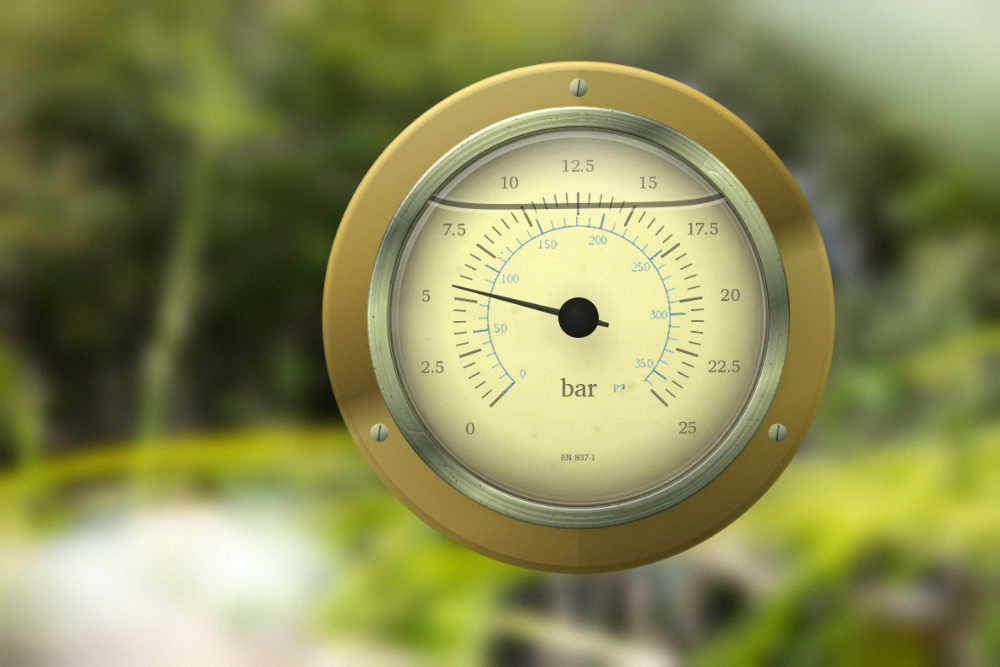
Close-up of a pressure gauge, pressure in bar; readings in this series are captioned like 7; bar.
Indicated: 5.5; bar
